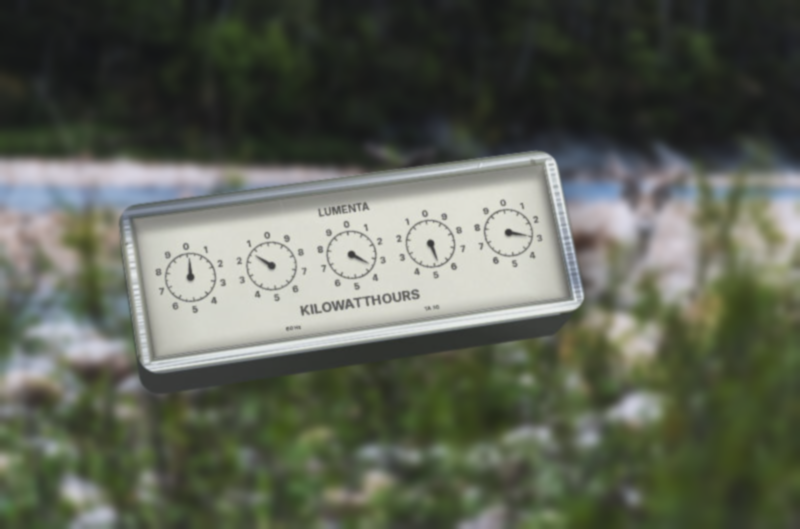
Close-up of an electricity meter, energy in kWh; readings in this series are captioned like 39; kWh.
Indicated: 1353; kWh
